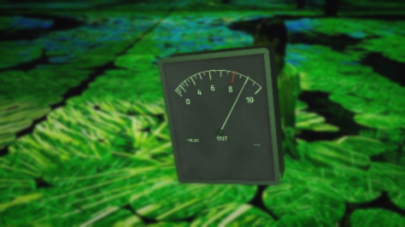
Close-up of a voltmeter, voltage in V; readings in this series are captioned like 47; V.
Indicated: 9; V
